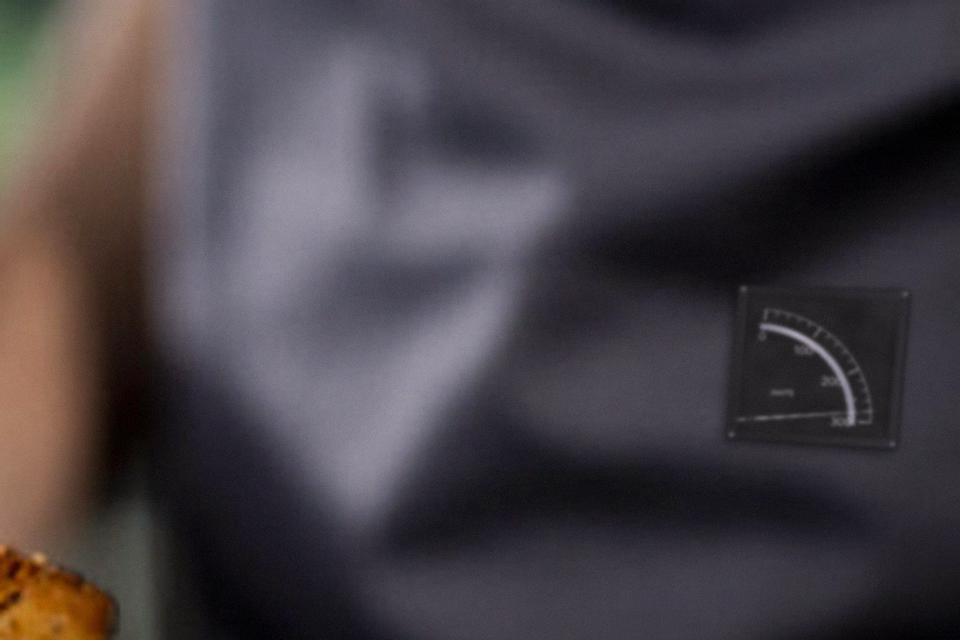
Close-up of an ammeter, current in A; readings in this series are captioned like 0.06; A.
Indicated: 280; A
